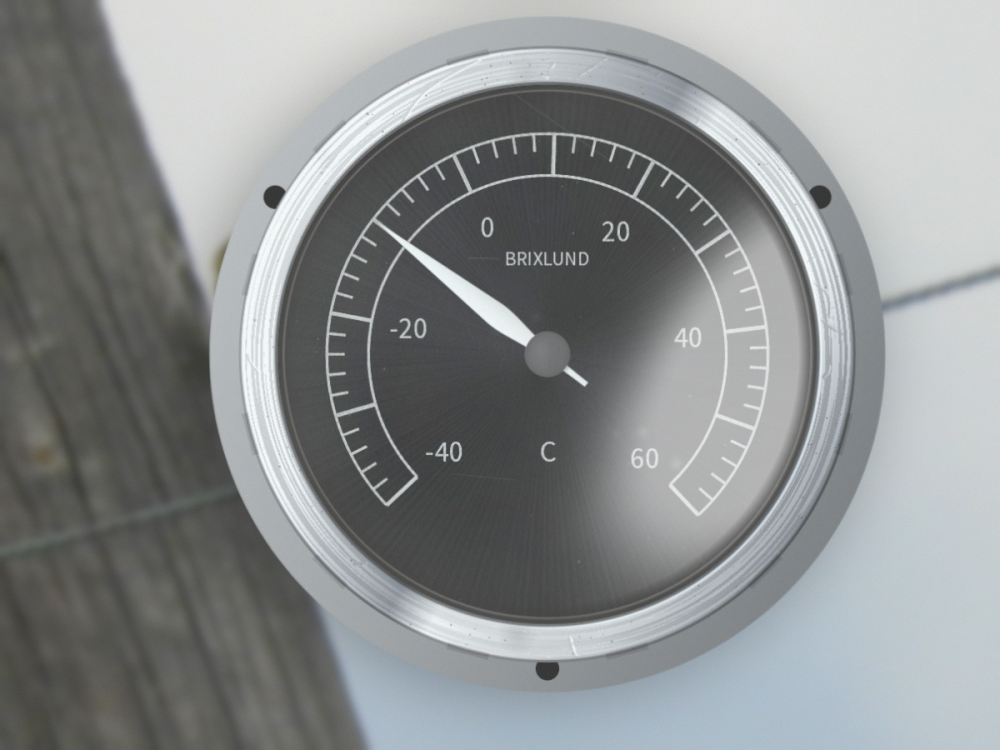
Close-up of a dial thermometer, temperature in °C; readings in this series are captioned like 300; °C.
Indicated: -10; °C
